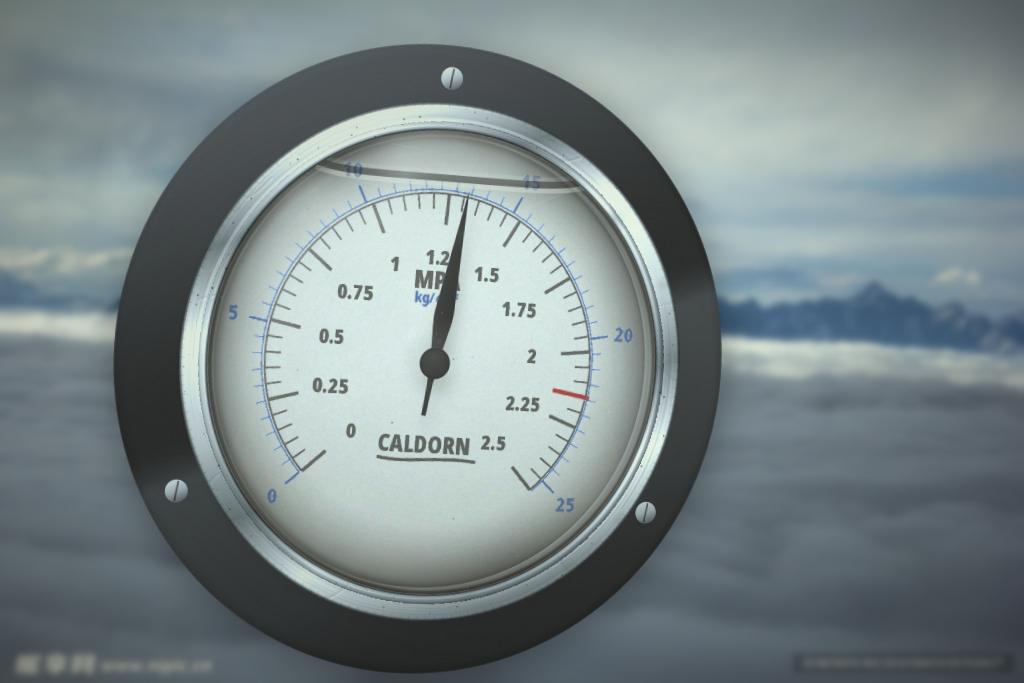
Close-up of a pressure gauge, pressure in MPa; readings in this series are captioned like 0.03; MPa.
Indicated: 1.3; MPa
